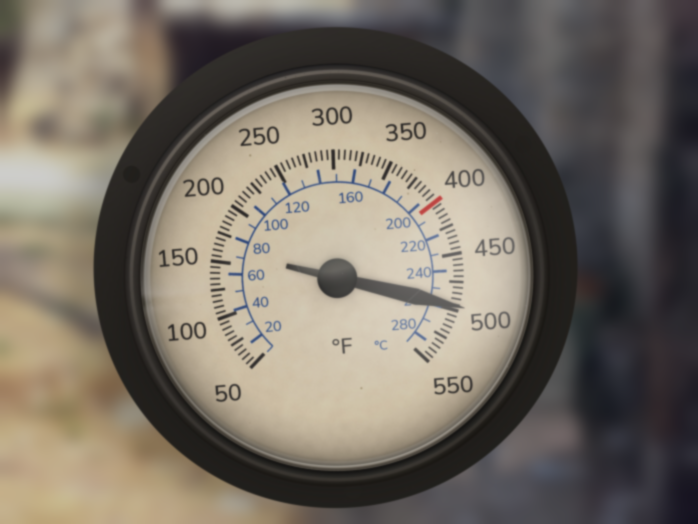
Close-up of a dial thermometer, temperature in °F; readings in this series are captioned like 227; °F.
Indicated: 495; °F
